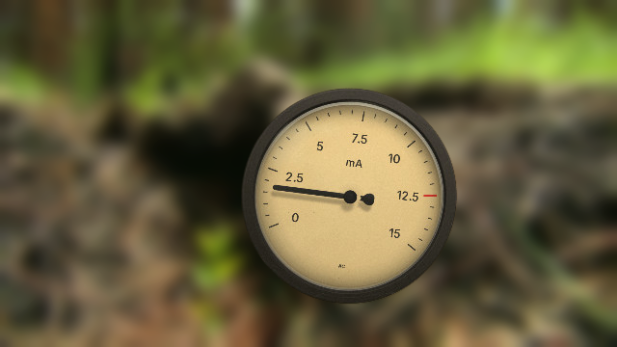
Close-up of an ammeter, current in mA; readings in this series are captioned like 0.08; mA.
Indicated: 1.75; mA
